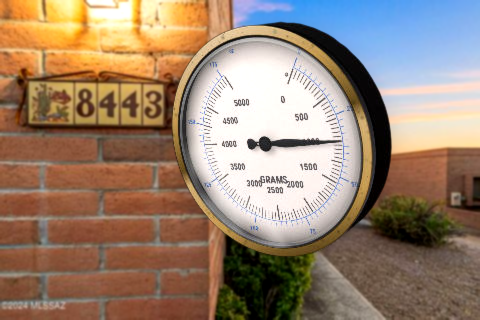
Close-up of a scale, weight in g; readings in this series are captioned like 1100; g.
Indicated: 1000; g
